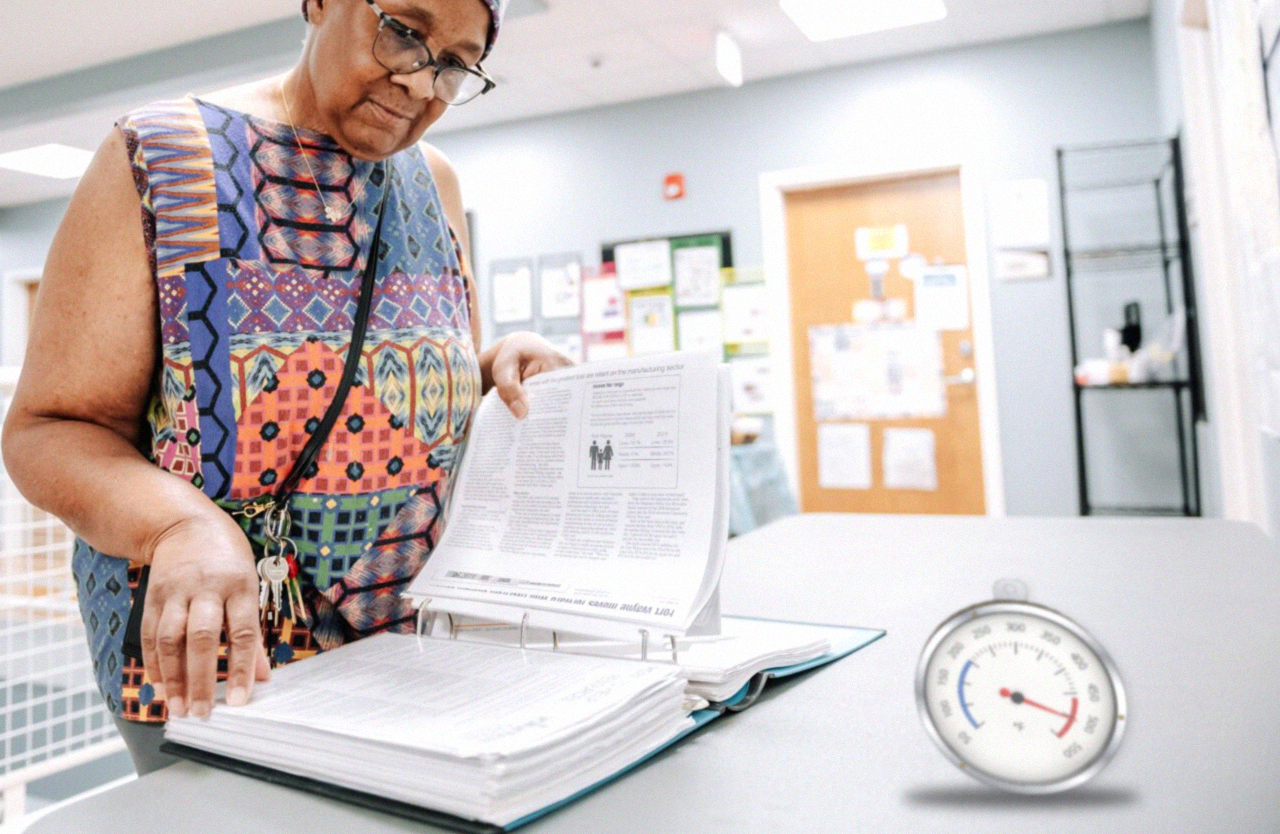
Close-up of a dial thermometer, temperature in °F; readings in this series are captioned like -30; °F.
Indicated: 500; °F
